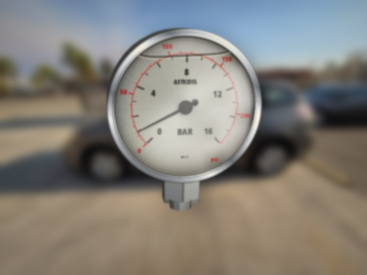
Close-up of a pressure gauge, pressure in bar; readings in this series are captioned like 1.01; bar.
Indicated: 1; bar
